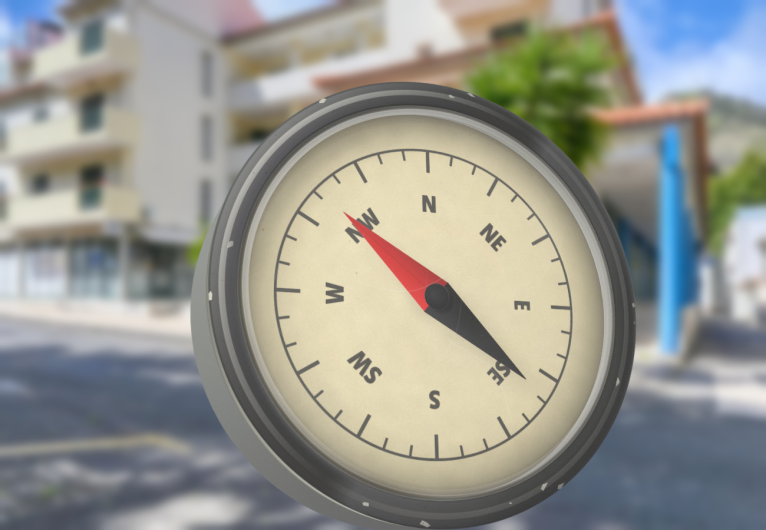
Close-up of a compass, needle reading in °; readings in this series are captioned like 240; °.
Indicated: 310; °
